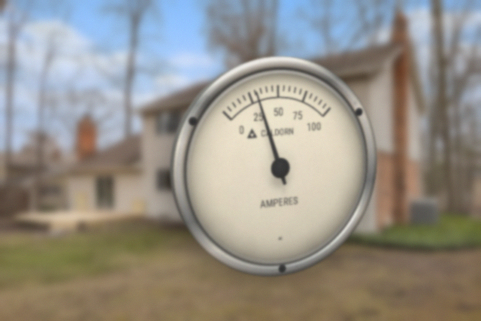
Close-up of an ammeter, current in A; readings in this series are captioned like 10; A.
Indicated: 30; A
